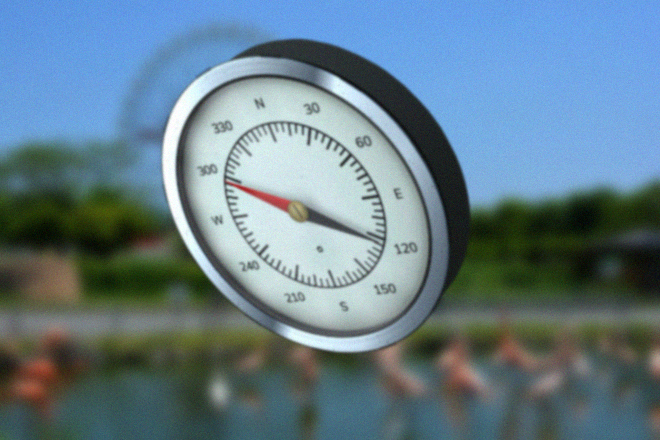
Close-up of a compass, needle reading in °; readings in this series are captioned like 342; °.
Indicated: 300; °
